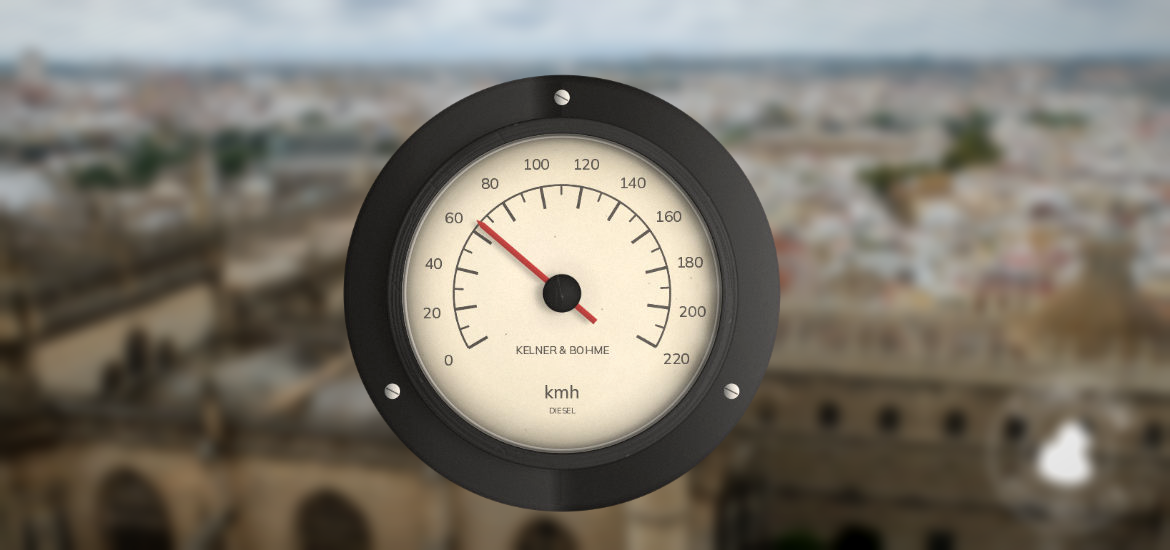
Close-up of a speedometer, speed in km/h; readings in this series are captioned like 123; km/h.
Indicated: 65; km/h
